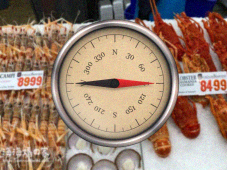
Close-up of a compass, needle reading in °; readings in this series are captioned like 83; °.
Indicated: 90; °
